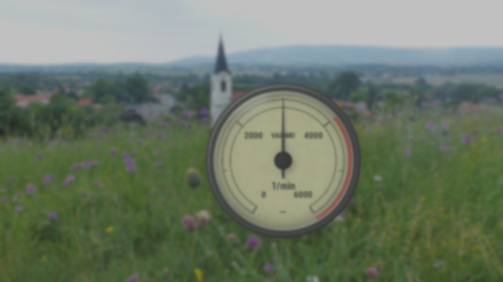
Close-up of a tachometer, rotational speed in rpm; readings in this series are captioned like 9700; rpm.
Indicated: 3000; rpm
